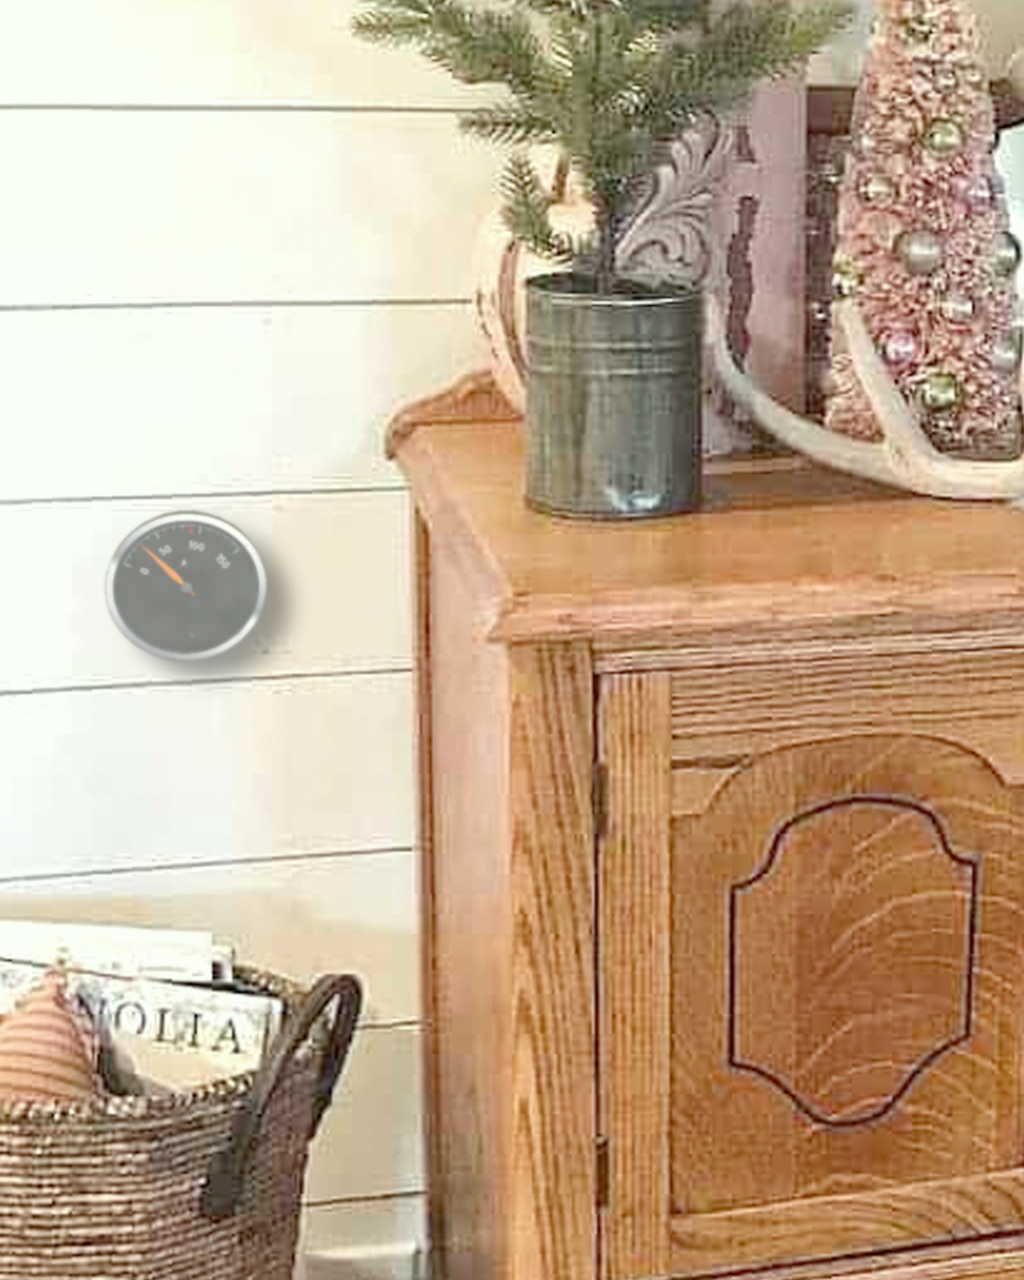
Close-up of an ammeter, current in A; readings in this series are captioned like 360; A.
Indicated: 30; A
